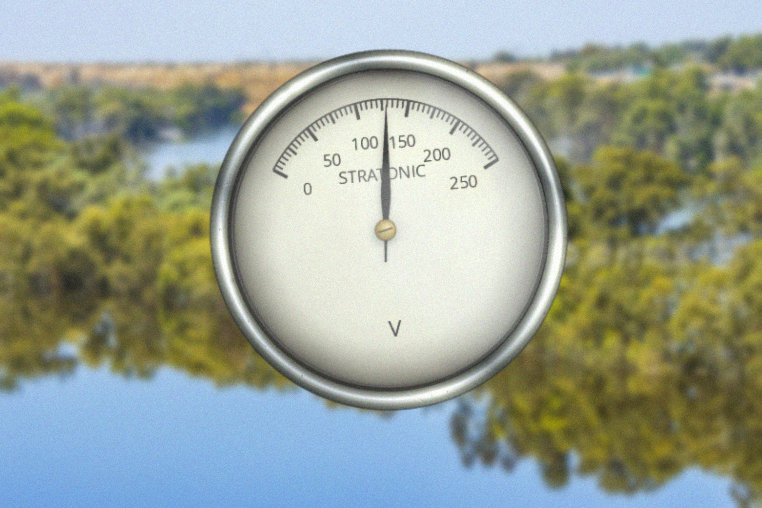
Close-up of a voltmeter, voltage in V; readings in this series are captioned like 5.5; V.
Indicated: 130; V
